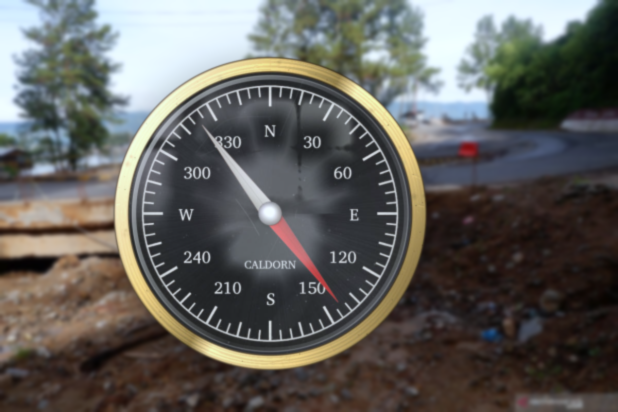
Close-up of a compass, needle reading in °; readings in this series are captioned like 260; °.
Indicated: 142.5; °
